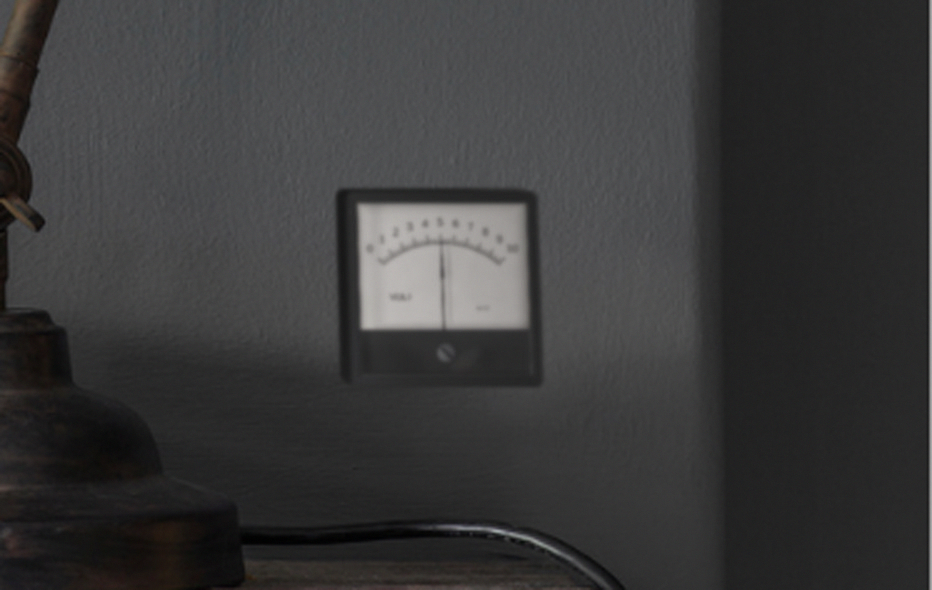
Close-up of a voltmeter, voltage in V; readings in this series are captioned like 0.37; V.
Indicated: 5; V
